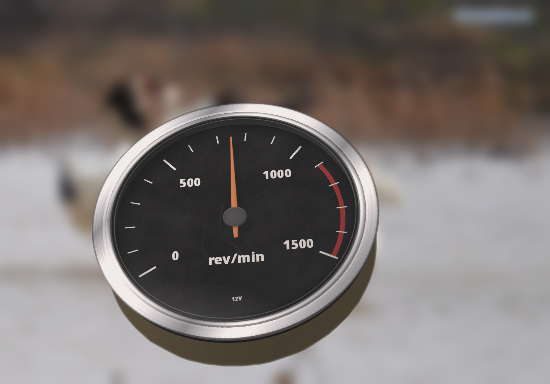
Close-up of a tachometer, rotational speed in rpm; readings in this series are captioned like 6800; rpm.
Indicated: 750; rpm
